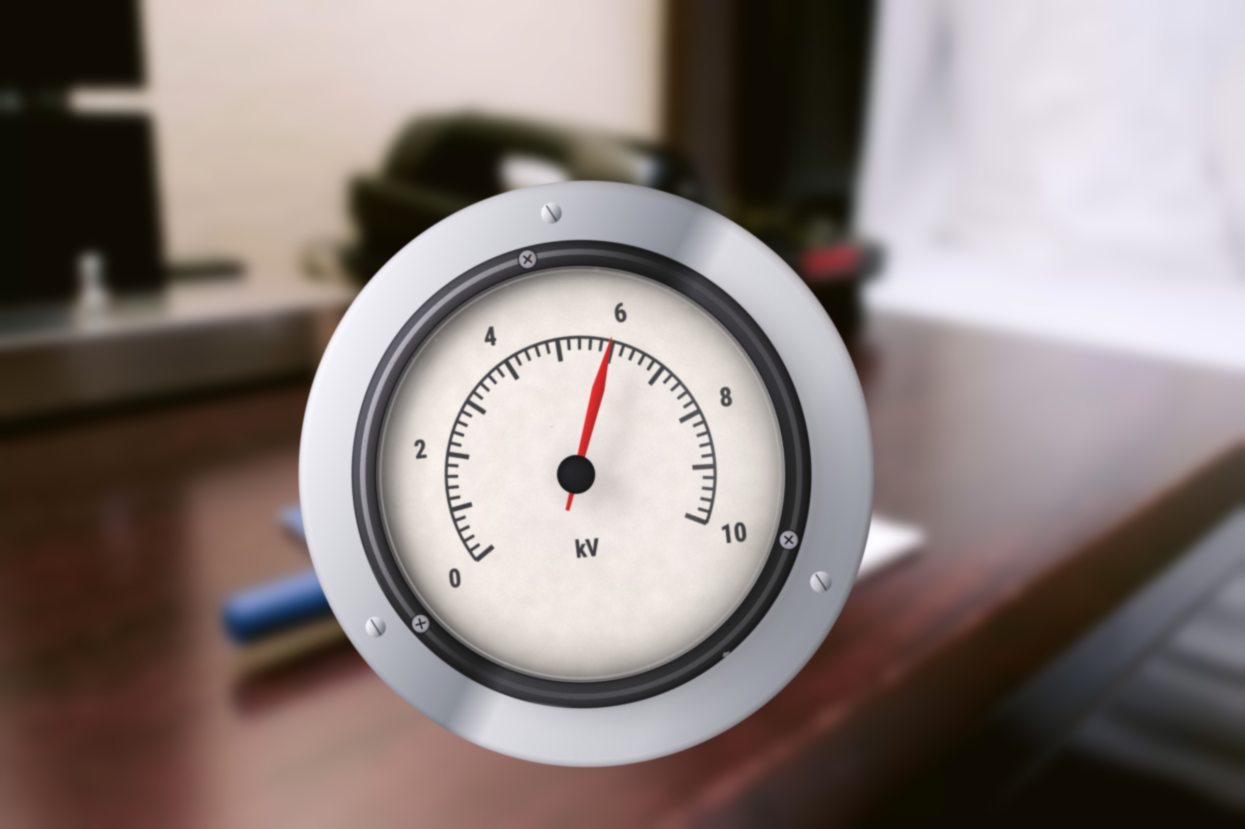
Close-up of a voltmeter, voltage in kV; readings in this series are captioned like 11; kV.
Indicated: 6; kV
